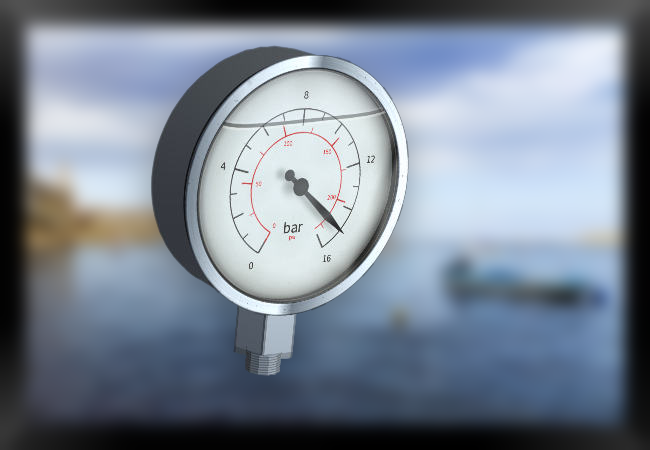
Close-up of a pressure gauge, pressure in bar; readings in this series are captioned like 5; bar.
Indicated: 15; bar
